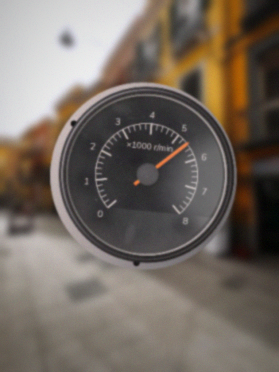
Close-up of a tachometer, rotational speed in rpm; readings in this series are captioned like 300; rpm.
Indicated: 5400; rpm
